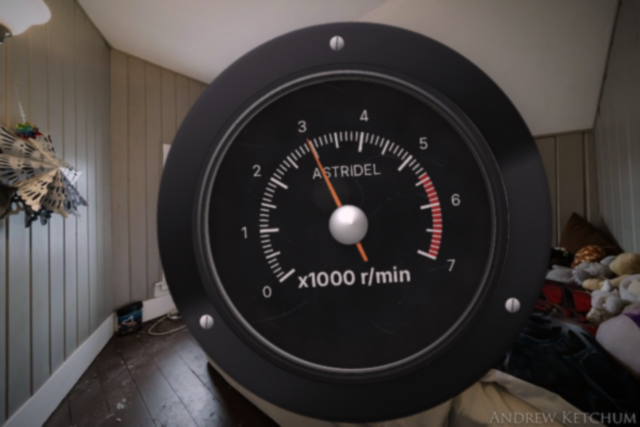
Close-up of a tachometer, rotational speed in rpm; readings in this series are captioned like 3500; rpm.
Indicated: 3000; rpm
